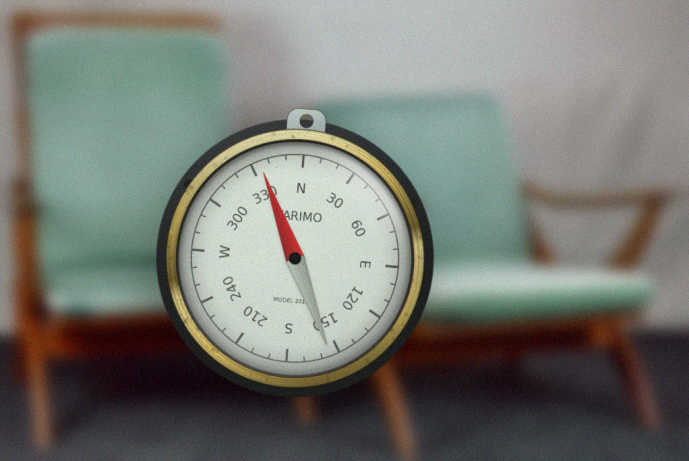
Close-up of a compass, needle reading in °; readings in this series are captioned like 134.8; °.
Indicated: 335; °
